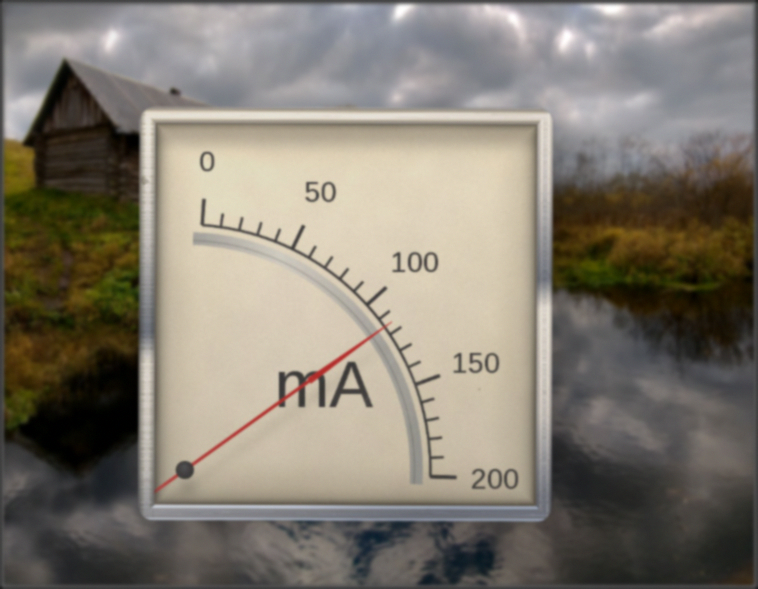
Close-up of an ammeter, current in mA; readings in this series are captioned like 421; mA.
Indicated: 115; mA
